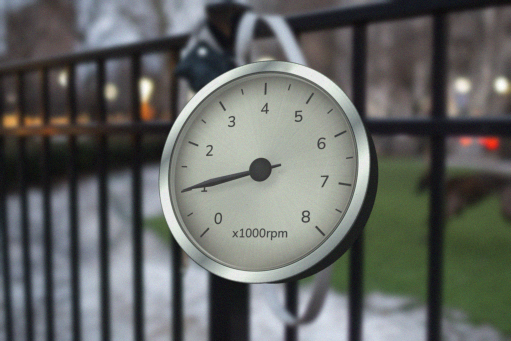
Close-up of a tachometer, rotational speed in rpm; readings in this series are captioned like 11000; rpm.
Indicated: 1000; rpm
